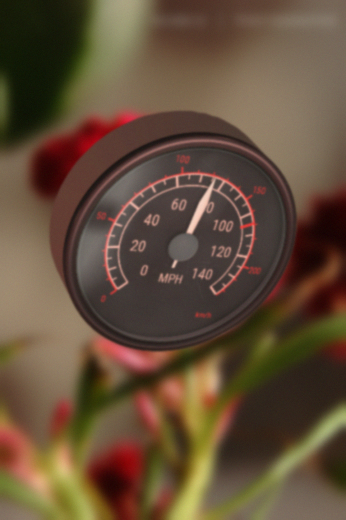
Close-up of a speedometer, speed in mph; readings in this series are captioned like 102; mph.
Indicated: 75; mph
